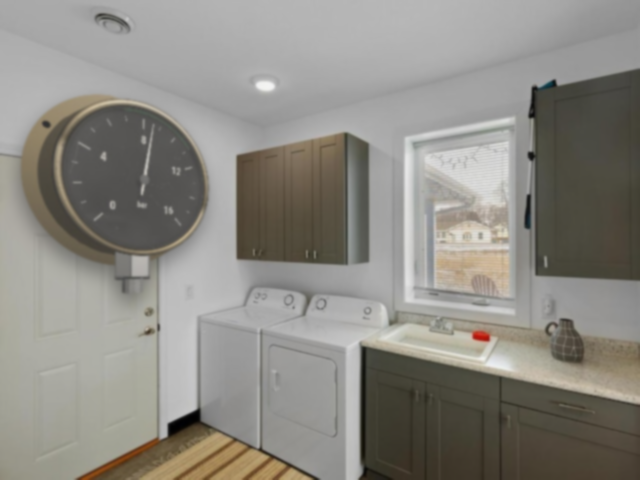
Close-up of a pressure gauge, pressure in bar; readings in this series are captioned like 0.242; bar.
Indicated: 8.5; bar
